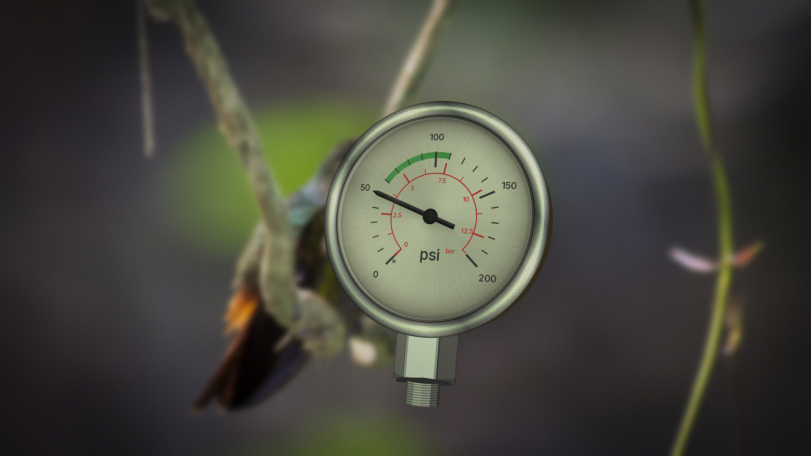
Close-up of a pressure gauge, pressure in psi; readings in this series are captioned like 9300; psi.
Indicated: 50; psi
